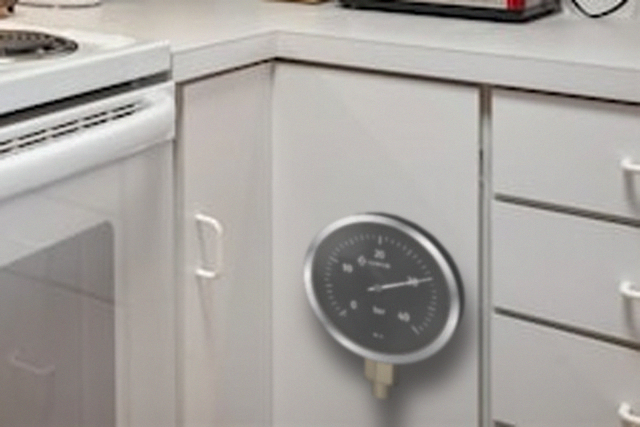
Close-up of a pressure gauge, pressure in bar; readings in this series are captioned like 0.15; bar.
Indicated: 30; bar
